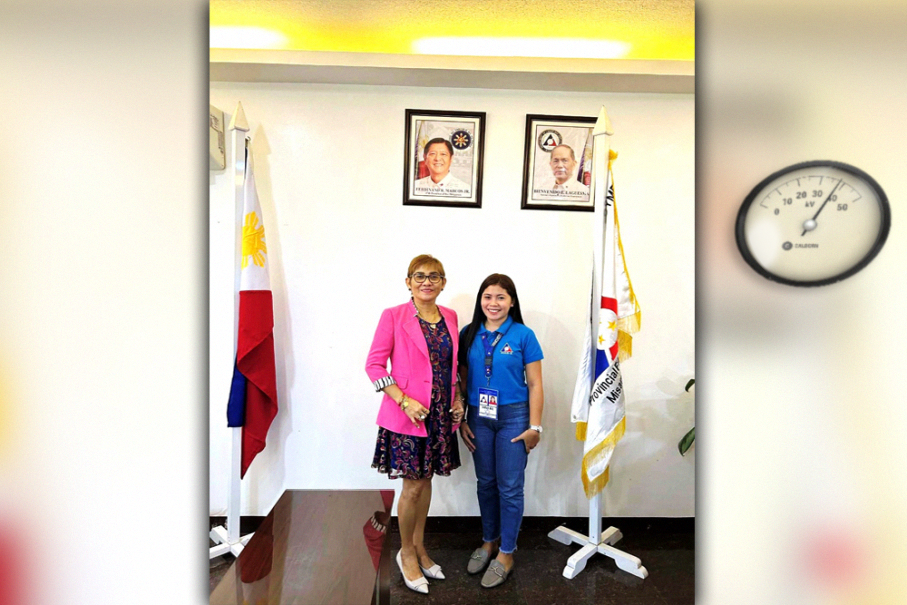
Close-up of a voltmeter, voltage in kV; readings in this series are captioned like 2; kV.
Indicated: 37.5; kV
